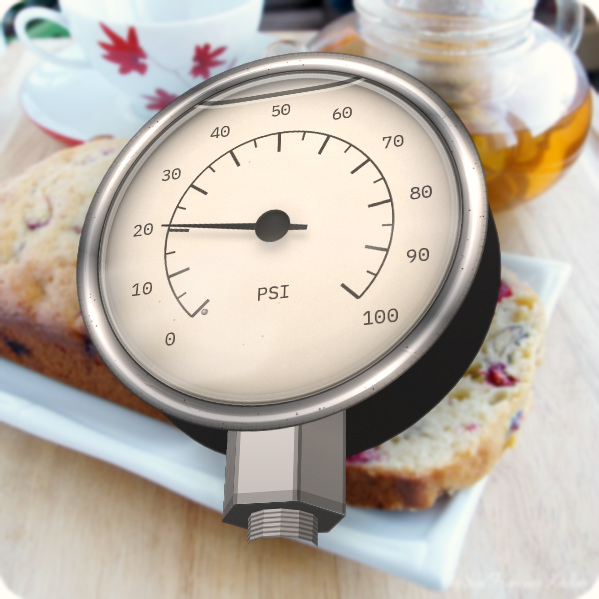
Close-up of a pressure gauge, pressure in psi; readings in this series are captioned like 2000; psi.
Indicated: 20; psi
